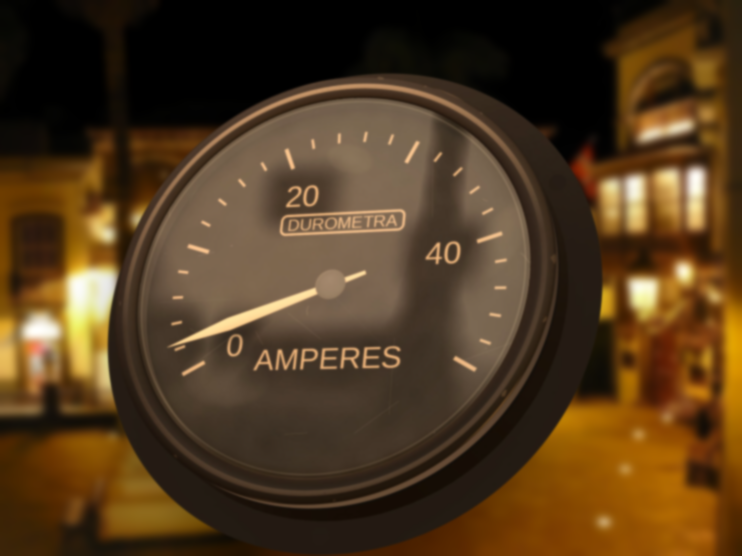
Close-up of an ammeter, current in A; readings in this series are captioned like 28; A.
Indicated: 2; A
